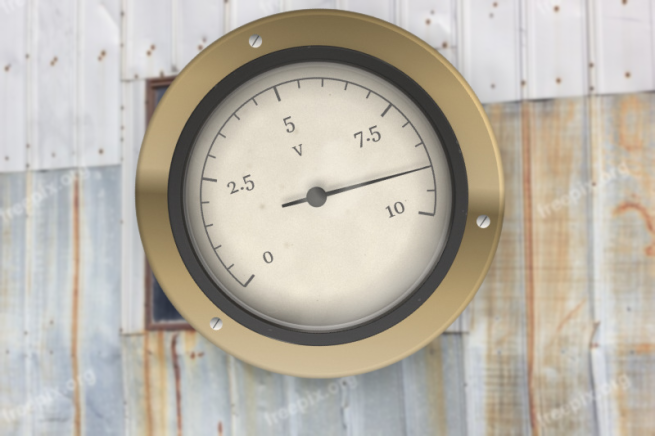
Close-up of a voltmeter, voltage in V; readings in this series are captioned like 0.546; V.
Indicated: 9; V
